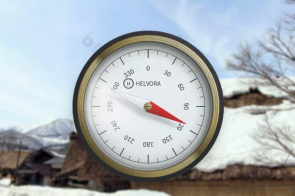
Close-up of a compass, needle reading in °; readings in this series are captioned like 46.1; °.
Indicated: 115; °
